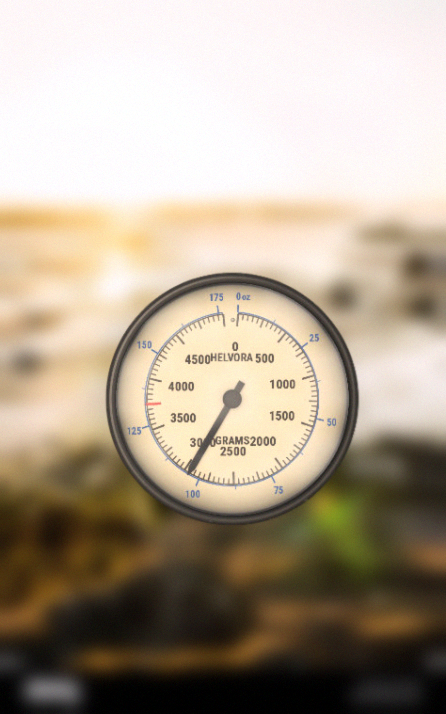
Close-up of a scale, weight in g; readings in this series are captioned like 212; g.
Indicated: 2950; g
